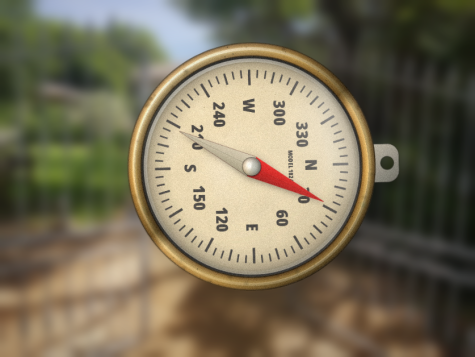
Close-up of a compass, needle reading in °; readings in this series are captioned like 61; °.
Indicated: 27.5; °
